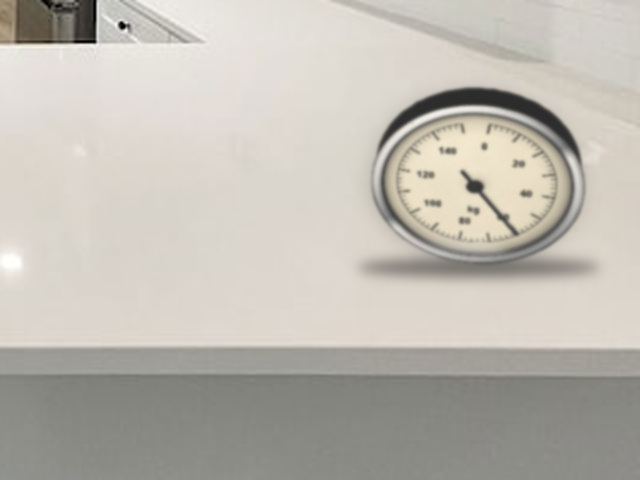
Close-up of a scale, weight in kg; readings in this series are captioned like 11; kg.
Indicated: 60; kg
